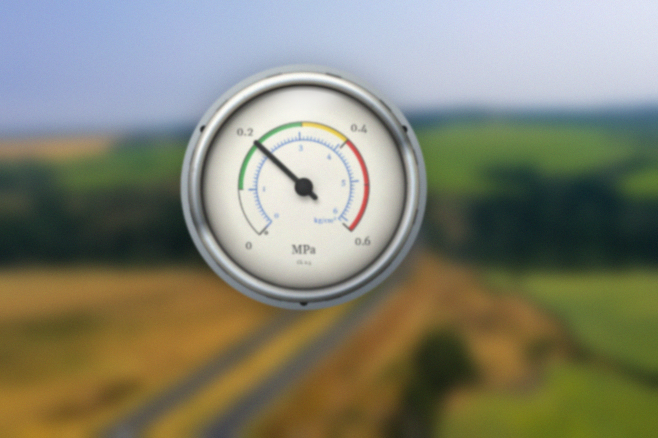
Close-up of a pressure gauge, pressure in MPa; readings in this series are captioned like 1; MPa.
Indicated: 0.2; MPa
